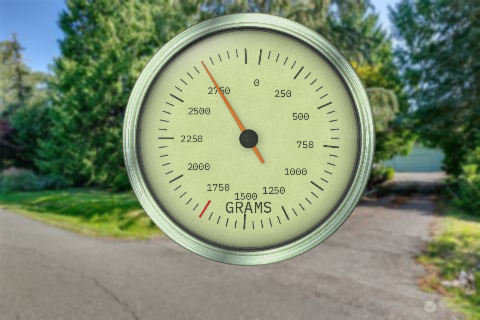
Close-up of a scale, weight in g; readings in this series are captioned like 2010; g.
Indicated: 2750; g
